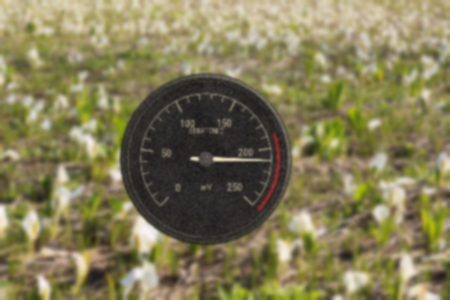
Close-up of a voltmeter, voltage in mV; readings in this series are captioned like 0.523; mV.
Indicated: 210; mV
